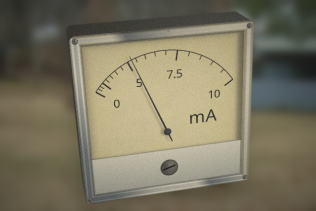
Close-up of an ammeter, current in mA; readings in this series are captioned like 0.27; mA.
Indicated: 5.25; mA
